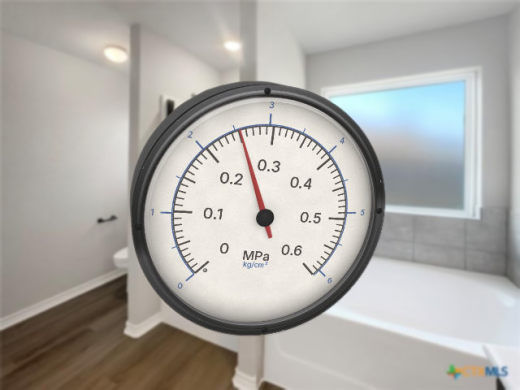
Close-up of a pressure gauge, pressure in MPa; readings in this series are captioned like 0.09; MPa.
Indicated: 0.25; MPa
